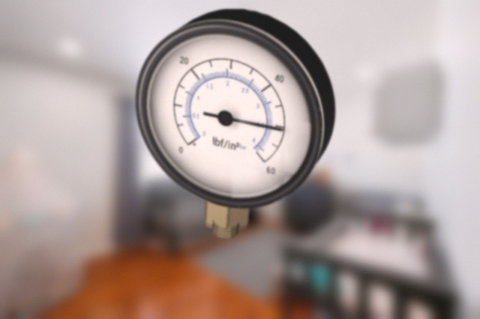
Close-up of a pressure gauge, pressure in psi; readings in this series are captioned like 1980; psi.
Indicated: 50; psi
